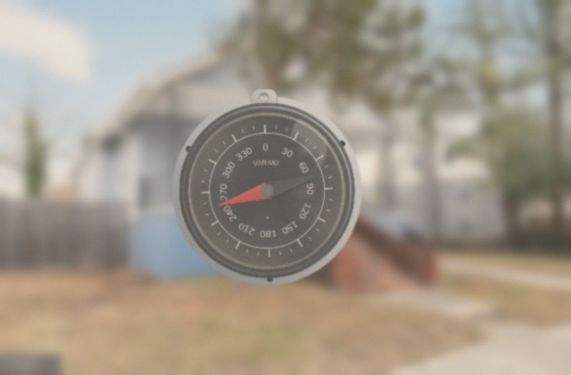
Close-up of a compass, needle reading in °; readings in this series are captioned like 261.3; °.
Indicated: 255; °
